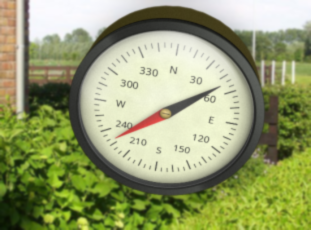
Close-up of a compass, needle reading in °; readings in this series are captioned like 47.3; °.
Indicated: 230; °
